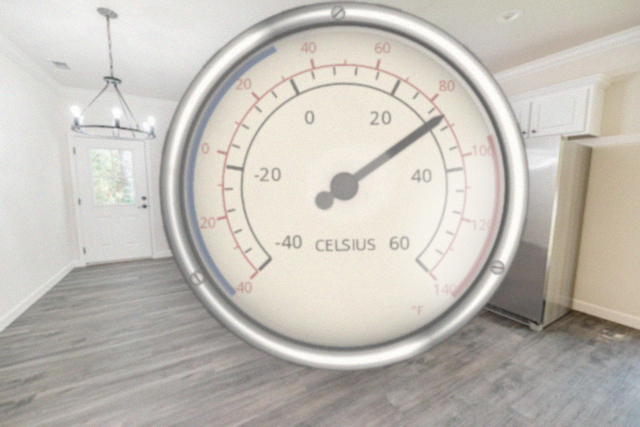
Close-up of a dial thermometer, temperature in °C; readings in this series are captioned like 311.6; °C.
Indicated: 30; °C
